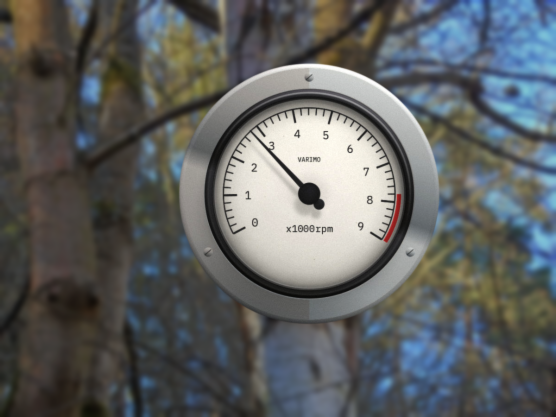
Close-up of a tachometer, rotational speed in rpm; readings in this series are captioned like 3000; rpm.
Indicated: 2800; rpm
